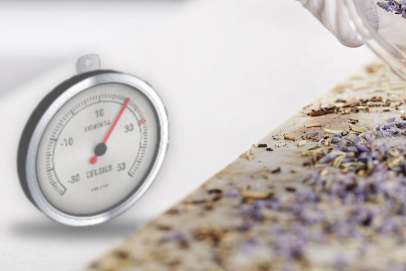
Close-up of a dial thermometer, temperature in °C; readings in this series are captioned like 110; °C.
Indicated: 20; °C
